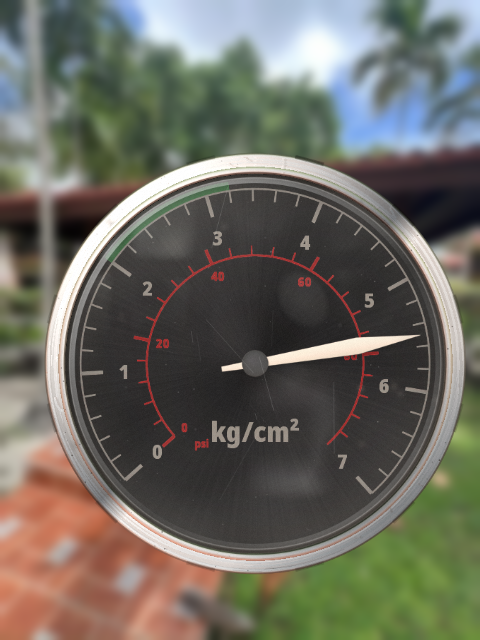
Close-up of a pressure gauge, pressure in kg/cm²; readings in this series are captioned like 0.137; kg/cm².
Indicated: 5.5; kg/cm²
